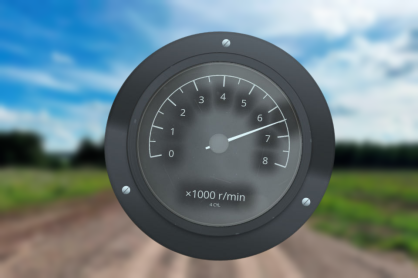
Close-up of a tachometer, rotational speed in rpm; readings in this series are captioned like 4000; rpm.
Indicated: 6500; rpm
